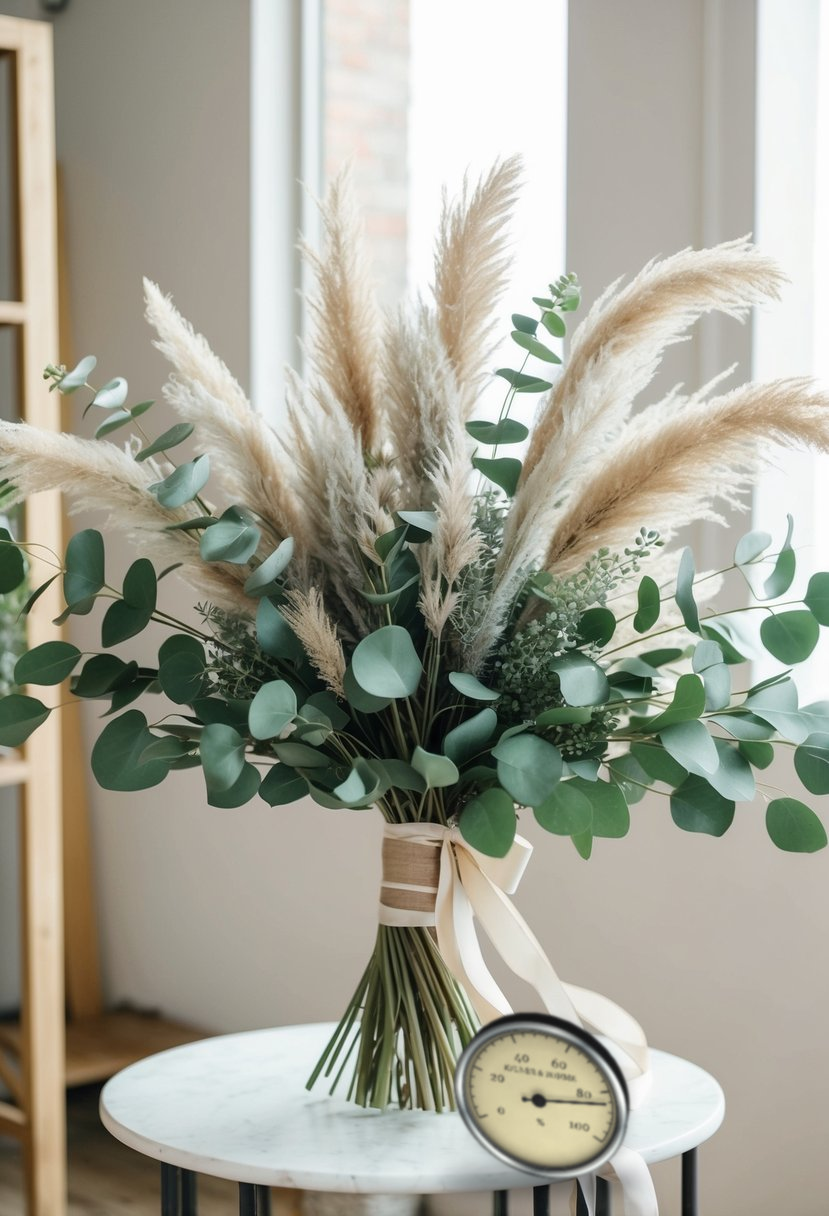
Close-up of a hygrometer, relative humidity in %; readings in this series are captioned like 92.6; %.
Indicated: 84; %
